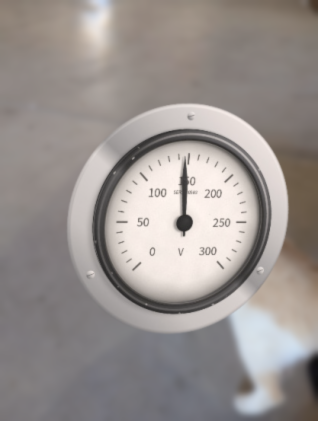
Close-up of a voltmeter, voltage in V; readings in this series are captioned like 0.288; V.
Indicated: 145; V
